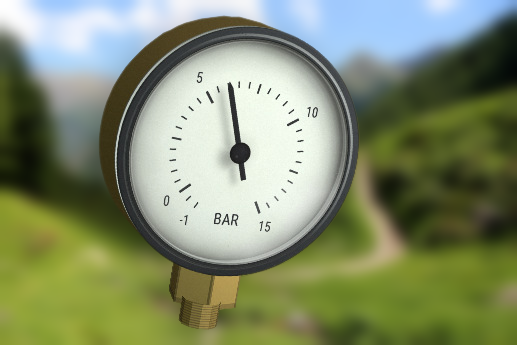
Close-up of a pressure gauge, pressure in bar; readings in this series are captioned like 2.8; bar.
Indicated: 6; bar
